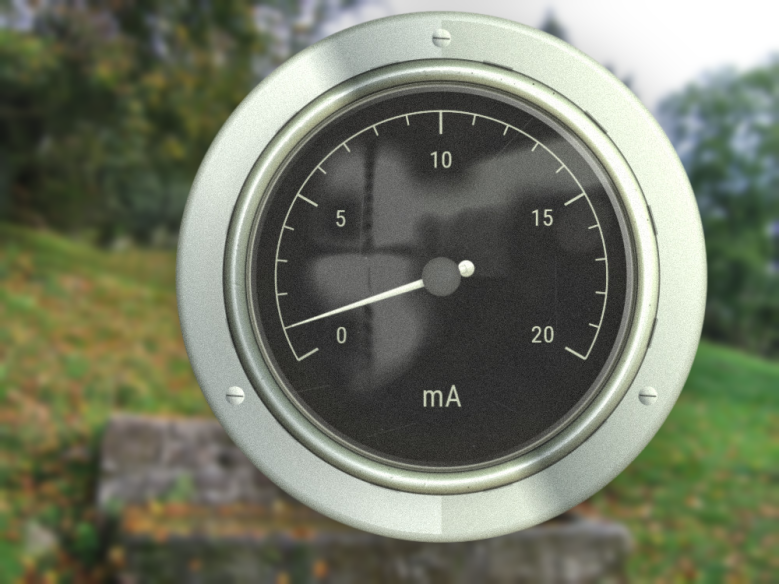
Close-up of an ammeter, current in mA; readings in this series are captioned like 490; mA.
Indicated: 1; mA
